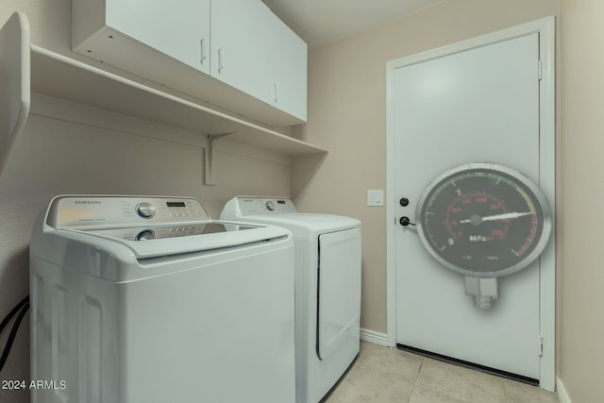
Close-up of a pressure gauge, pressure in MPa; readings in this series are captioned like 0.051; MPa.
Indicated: 2; MPa
